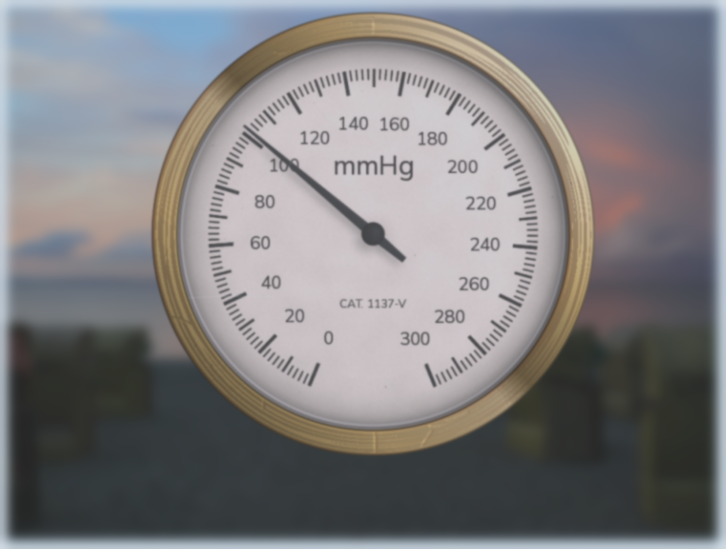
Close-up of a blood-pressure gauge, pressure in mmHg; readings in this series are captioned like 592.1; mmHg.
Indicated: 102; mmHg
